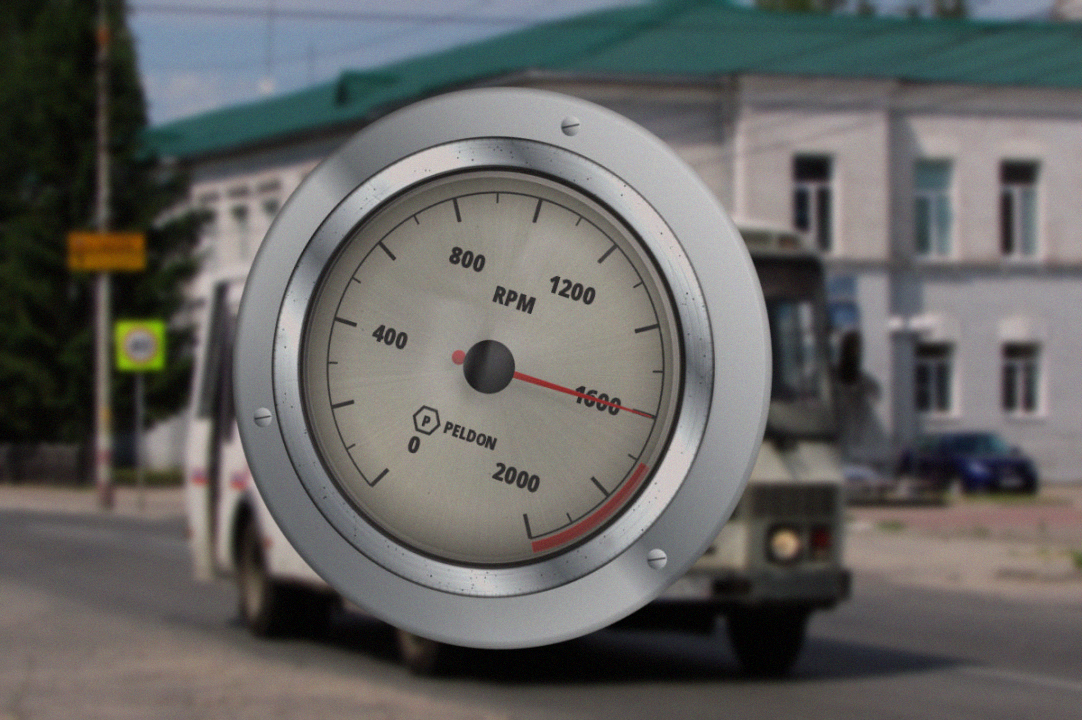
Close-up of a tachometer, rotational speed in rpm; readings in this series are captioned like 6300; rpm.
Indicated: 1600; rpm
